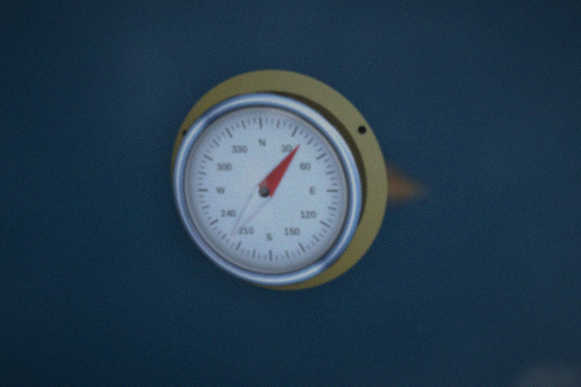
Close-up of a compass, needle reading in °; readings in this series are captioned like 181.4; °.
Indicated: 40; °
